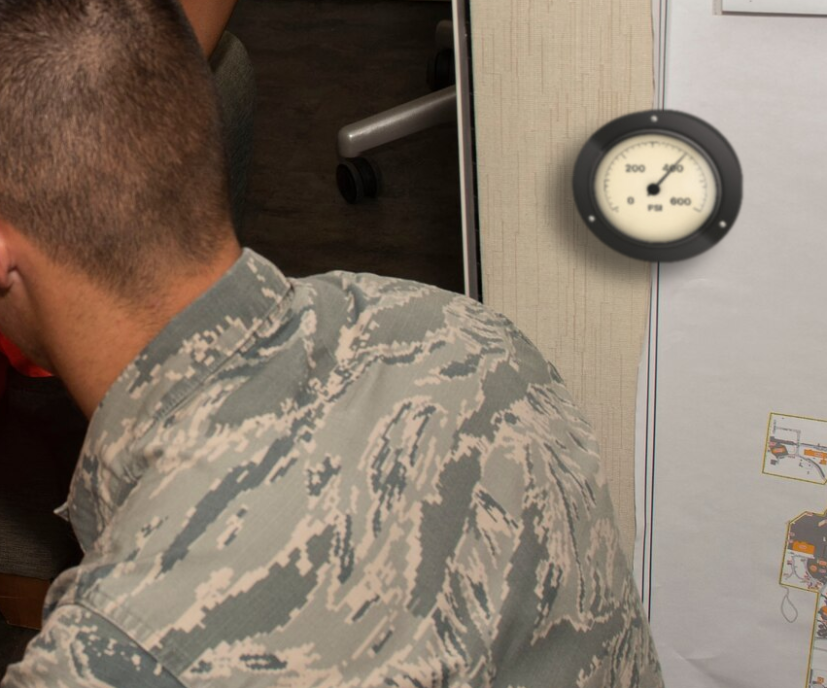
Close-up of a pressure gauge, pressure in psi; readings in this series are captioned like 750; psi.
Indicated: 400; psi
